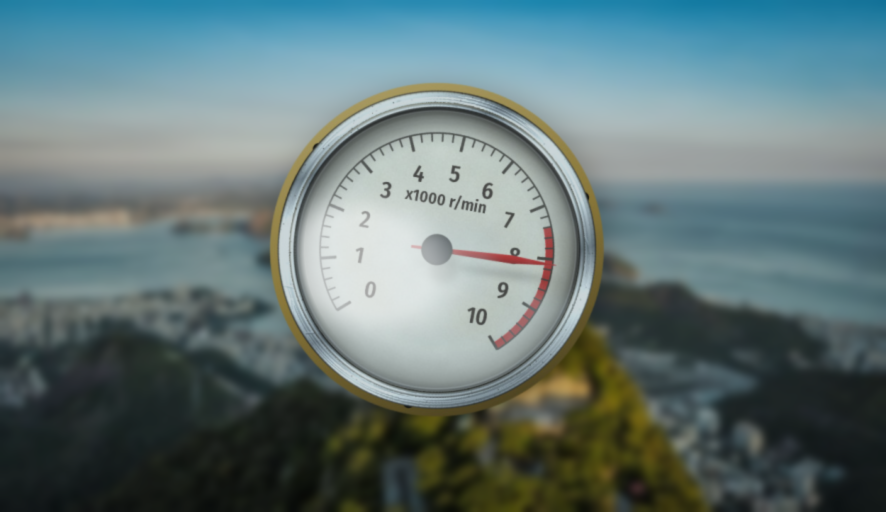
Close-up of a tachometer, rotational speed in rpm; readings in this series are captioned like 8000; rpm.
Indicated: 8100; rpm
